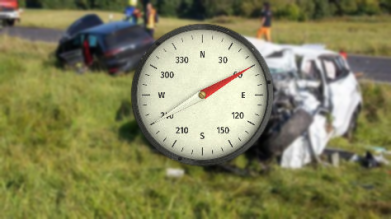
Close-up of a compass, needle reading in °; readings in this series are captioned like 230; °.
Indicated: 60; °
